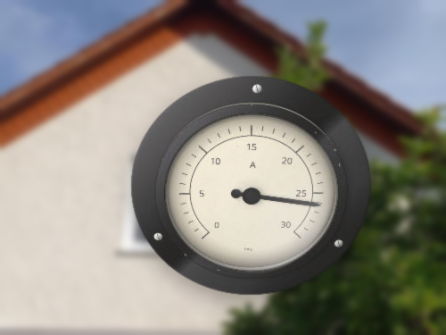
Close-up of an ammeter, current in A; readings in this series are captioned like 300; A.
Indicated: 26; A
